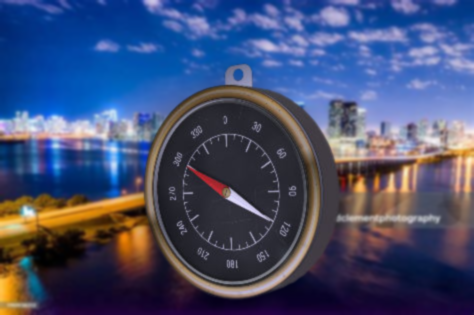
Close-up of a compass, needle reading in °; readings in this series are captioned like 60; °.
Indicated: 300; °
